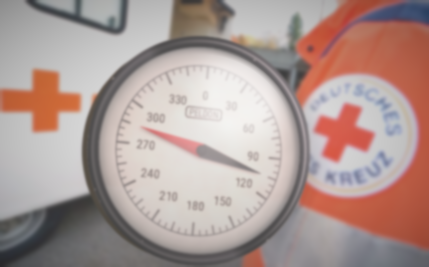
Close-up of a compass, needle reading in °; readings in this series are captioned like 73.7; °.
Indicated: 285; °
